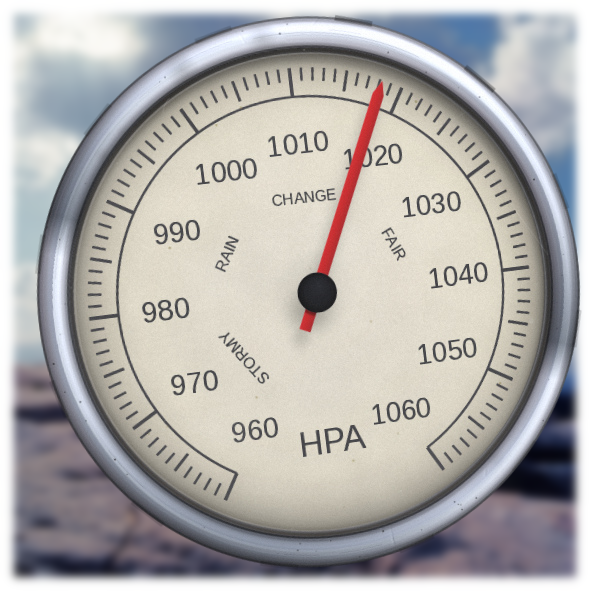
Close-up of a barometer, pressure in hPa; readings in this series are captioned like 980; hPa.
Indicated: 1018; hPa
